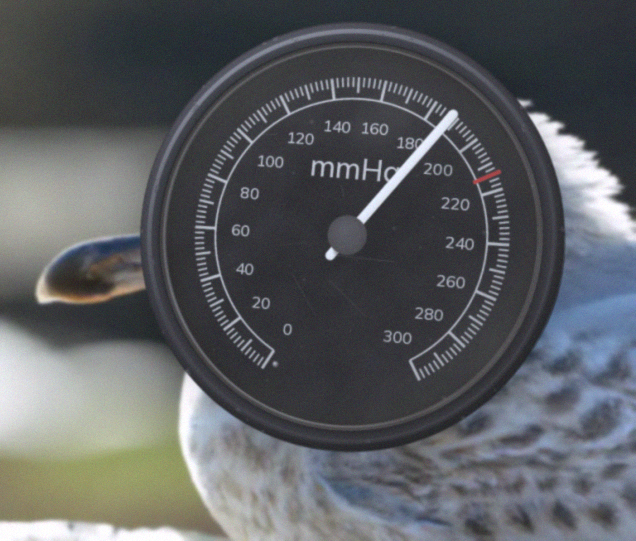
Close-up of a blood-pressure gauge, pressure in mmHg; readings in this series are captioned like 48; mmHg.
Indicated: 188; mmHg
